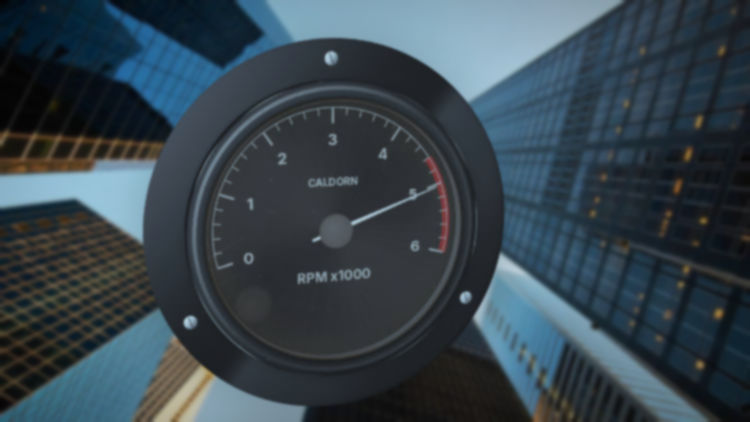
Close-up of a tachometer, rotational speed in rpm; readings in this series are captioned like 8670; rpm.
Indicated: 5000; rpm
